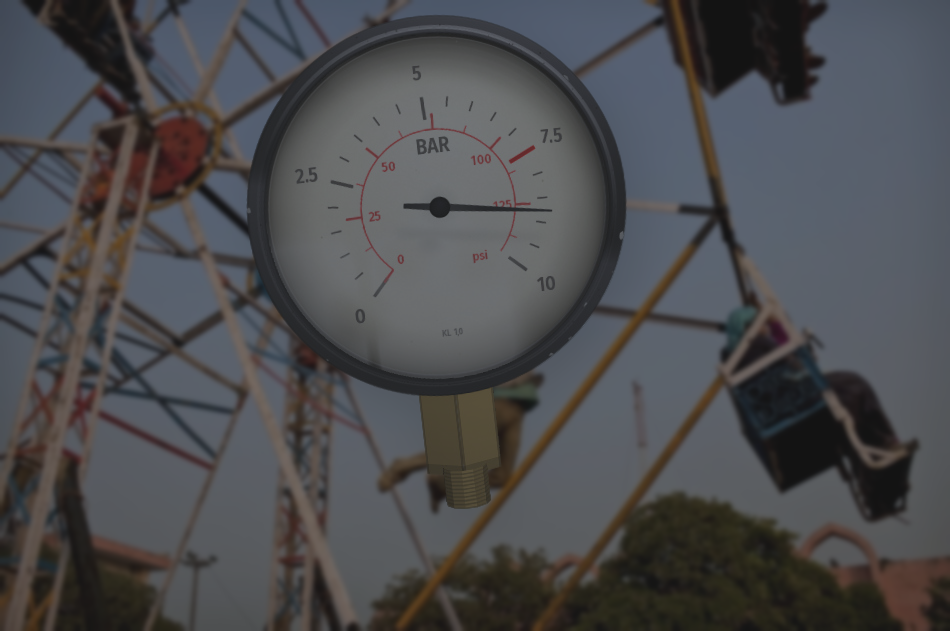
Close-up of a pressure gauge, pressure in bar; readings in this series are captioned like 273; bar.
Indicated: 8.75; bar
